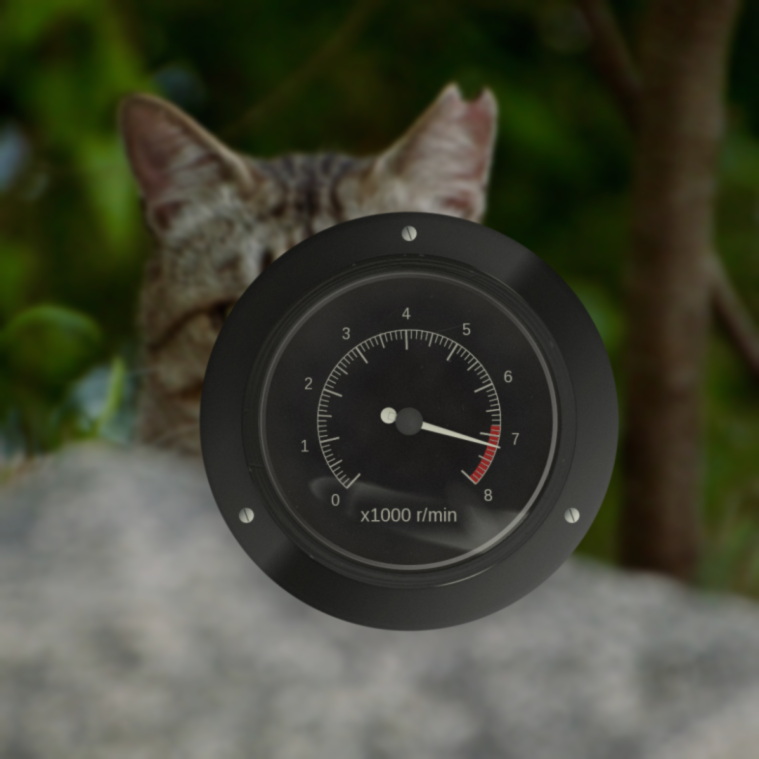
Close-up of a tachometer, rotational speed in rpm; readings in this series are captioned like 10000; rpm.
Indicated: 7200; rpm
